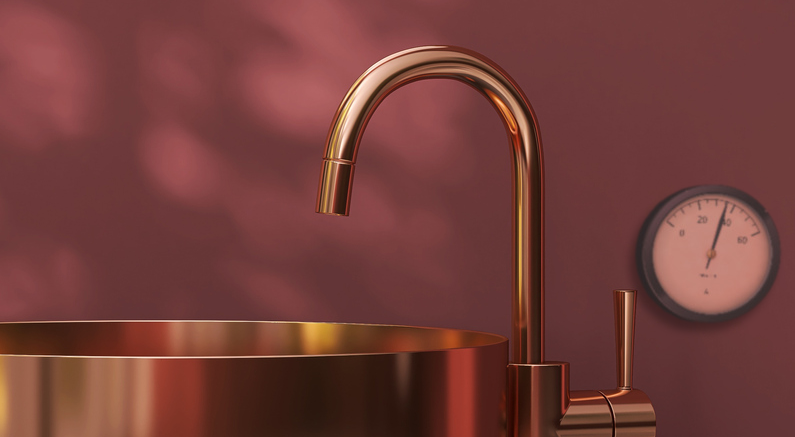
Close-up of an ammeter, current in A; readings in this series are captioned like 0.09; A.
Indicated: 35; A
